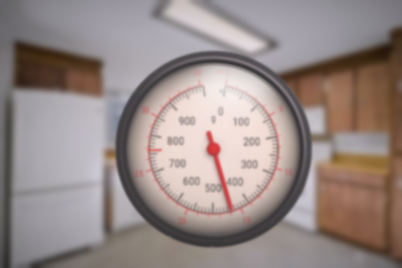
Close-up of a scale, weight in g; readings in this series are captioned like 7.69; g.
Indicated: 450; g
